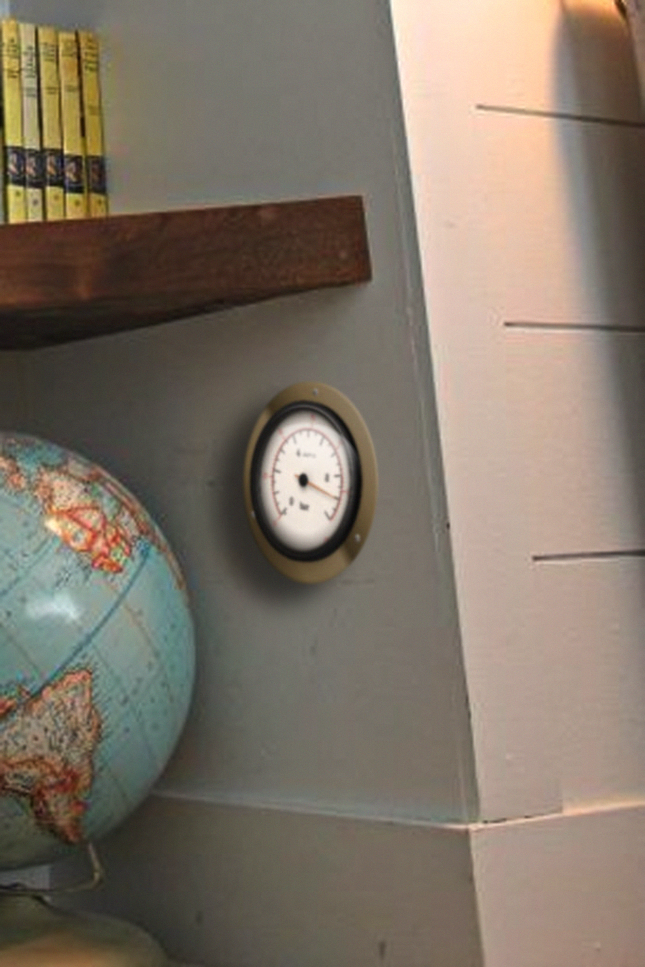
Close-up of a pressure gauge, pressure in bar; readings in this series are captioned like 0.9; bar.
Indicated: 9; bar
